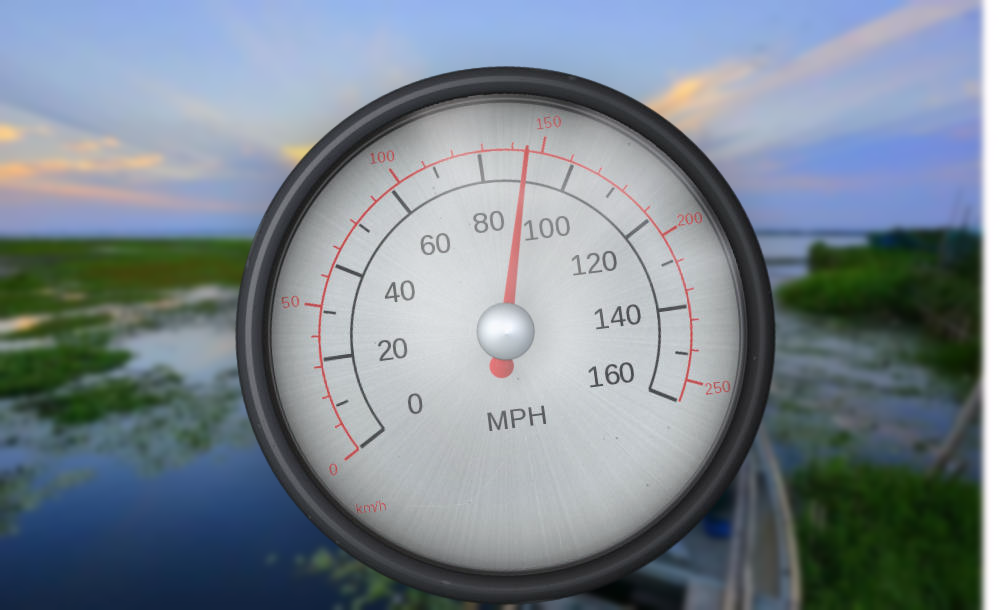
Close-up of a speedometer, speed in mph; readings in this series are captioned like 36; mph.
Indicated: 90; mph
